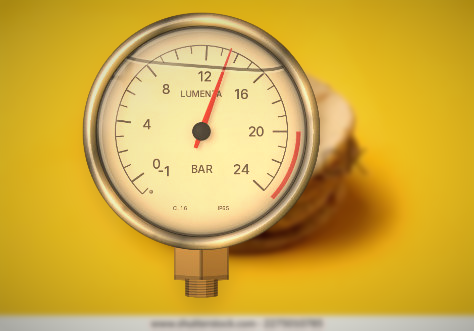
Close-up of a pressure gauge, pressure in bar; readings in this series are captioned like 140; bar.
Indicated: 13.5; bar
